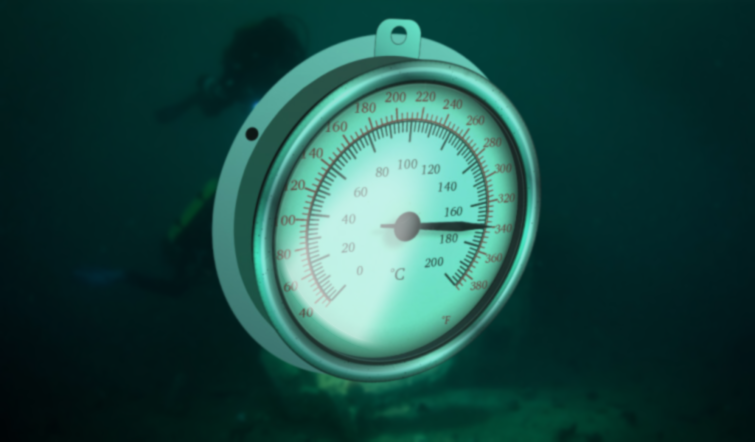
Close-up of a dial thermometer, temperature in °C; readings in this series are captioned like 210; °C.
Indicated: 170; °C
